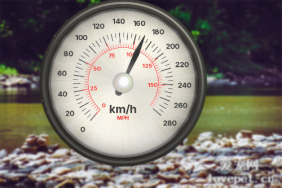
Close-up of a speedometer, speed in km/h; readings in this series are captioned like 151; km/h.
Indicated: 170; km/h
